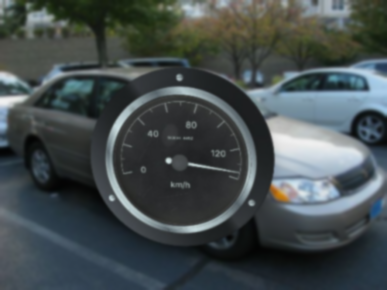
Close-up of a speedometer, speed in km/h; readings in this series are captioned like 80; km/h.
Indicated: 135; km/h
